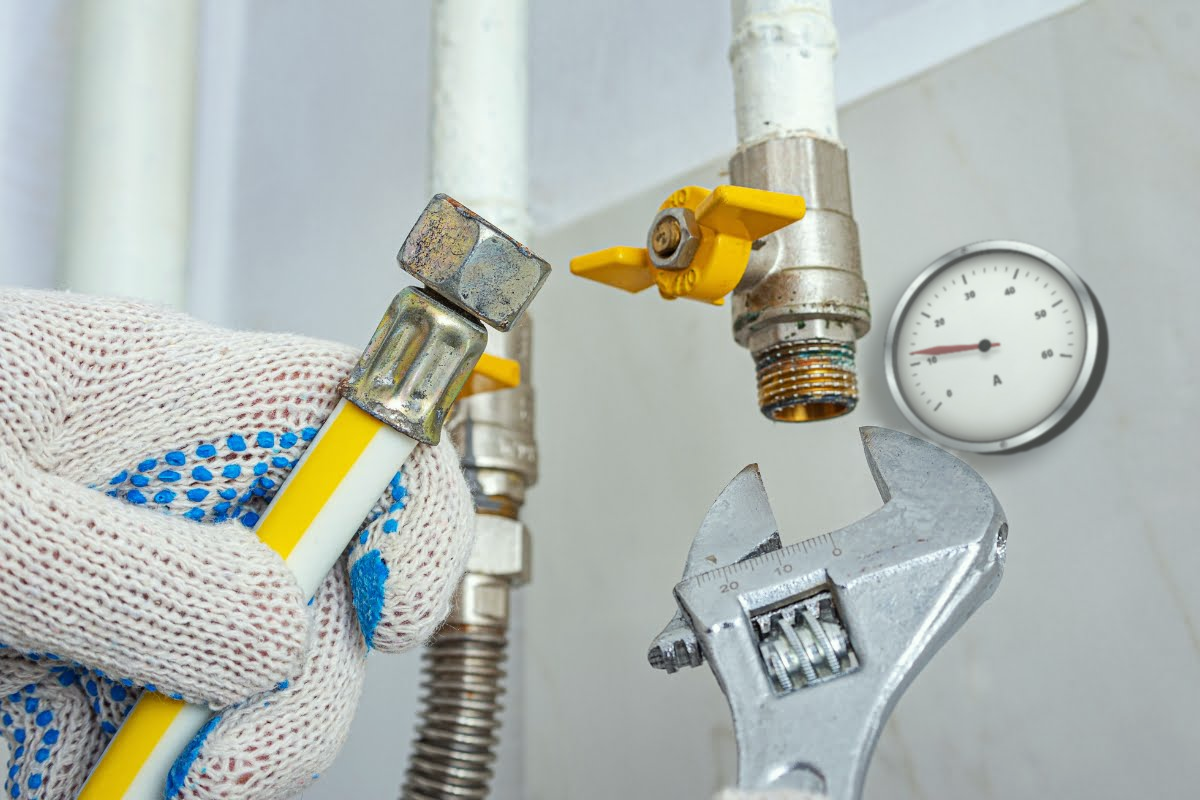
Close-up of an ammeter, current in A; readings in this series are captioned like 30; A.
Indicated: 12; A
